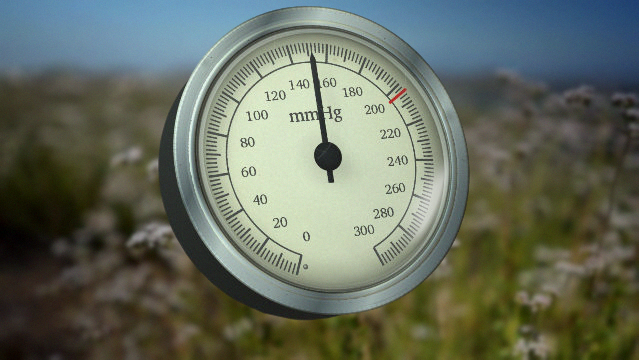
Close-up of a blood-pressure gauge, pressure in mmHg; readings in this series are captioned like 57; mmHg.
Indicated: 150; mmHg
